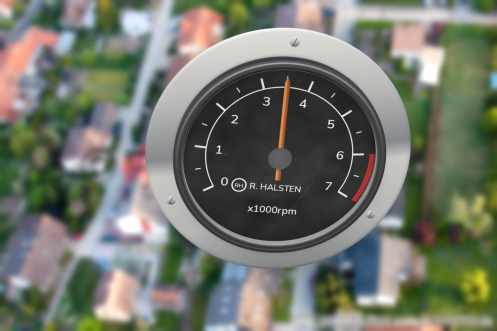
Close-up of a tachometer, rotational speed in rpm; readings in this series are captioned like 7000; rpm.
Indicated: 3500; rpm
